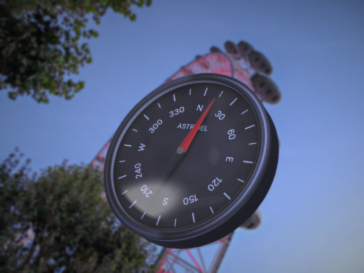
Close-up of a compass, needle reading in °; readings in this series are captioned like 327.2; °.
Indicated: 15; °
